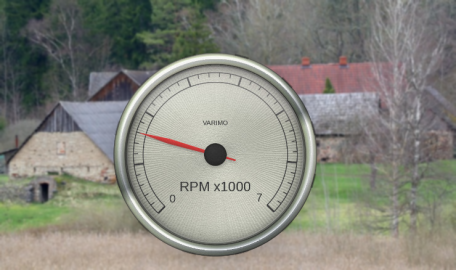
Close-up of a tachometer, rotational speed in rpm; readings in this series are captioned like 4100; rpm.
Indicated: 1600; rpm
